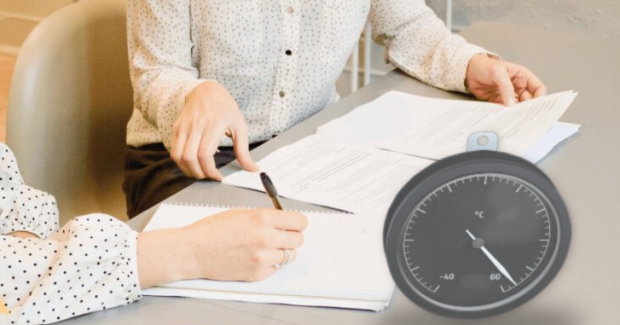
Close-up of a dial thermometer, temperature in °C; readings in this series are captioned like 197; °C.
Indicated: 56; °C
